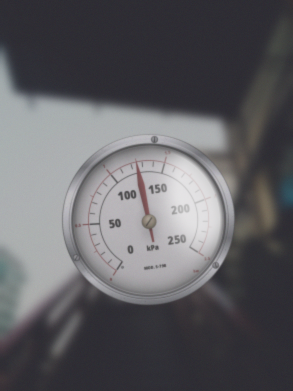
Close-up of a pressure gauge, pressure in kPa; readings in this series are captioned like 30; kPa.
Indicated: 125; kPa
